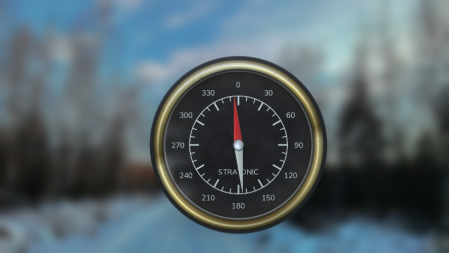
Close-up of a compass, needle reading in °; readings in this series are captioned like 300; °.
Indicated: 355; °
